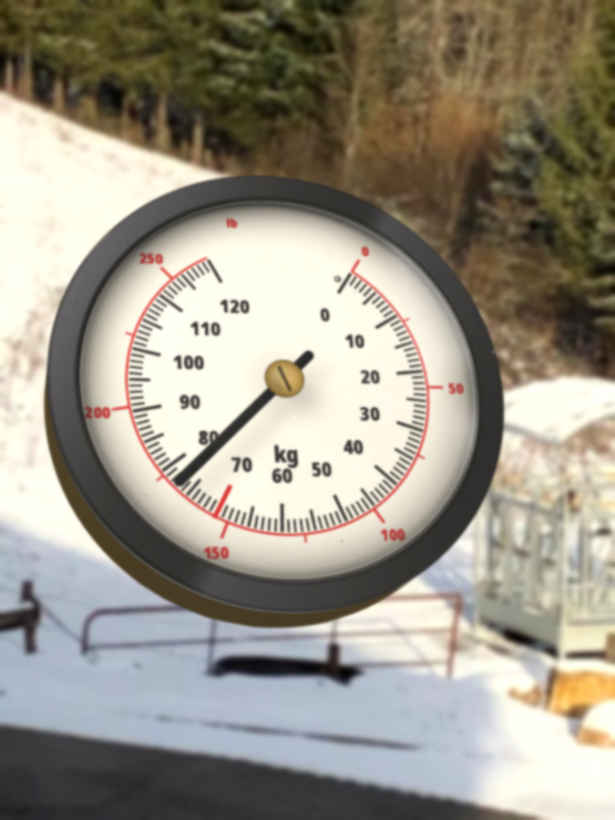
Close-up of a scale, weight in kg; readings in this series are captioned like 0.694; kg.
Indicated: 77; kg
